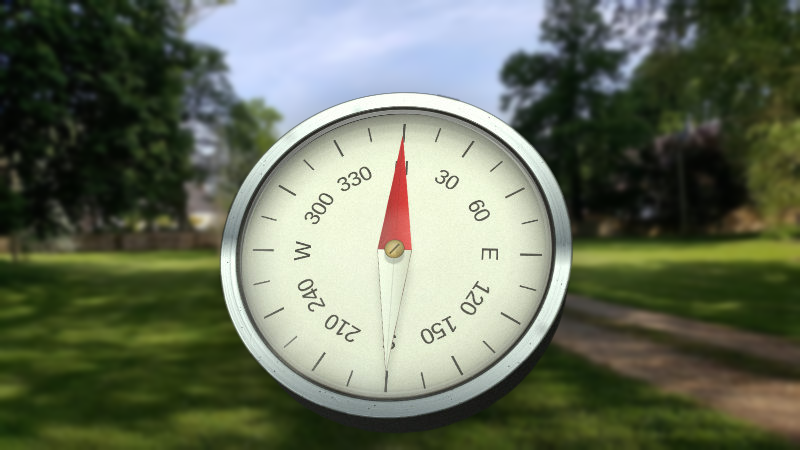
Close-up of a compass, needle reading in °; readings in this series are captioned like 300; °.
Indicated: 0; °
